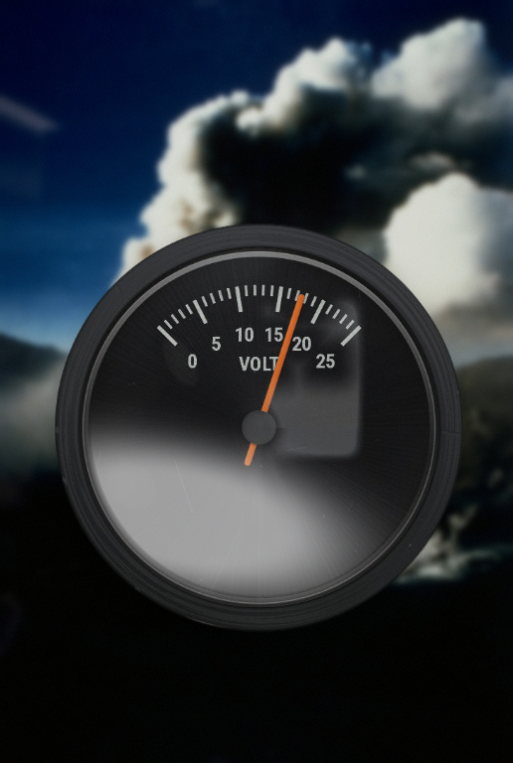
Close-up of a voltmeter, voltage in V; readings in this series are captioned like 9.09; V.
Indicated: 17.5; V
